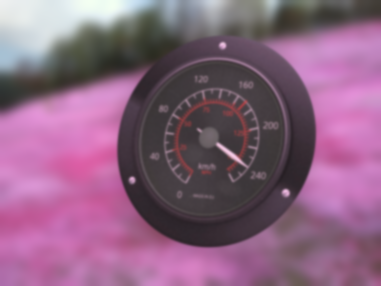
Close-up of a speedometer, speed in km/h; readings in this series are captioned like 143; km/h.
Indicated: 240; km/h
